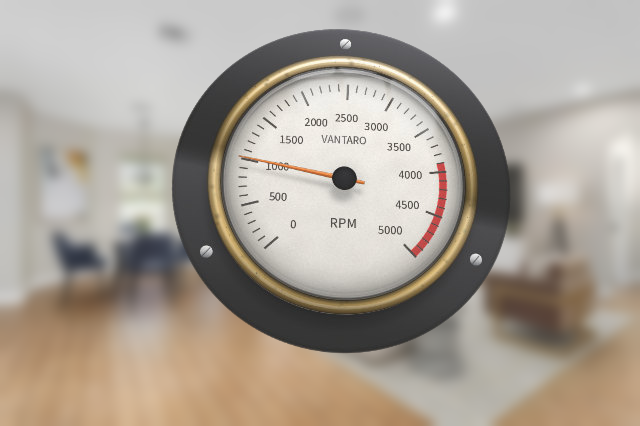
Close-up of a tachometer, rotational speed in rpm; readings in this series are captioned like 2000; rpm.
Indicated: 1000; rpm
